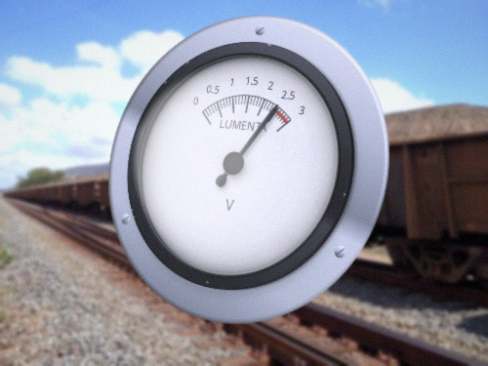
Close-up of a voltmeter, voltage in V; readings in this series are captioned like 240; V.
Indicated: 2.5; V
